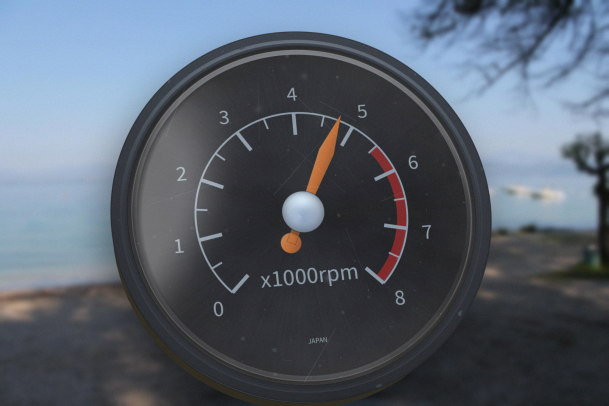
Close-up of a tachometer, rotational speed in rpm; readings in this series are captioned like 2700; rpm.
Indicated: 4750; rpm
